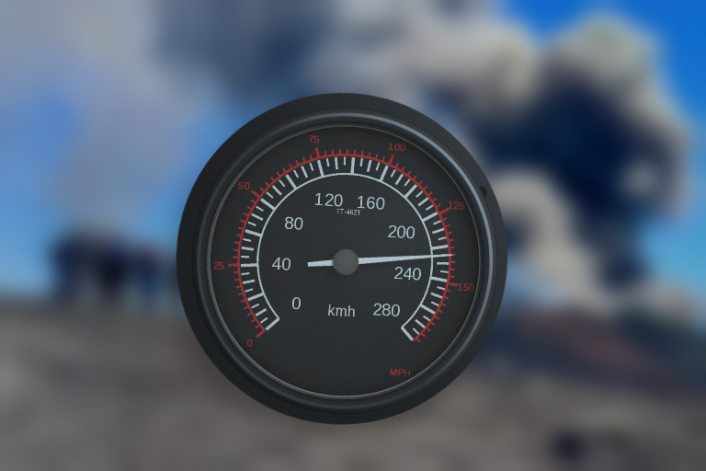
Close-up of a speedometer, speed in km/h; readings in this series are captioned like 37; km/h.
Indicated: 225; km/h
